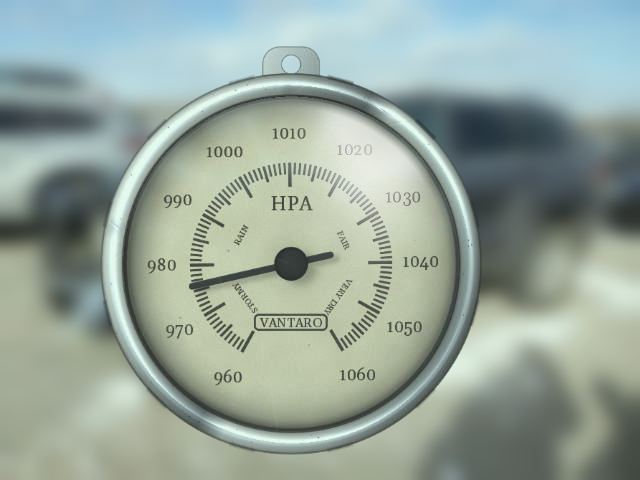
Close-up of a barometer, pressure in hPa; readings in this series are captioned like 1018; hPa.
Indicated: 976; hPa
